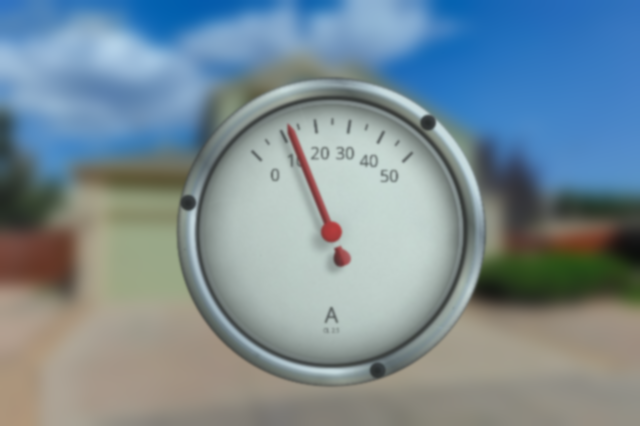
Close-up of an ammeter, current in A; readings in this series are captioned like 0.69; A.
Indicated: 12.5; A
